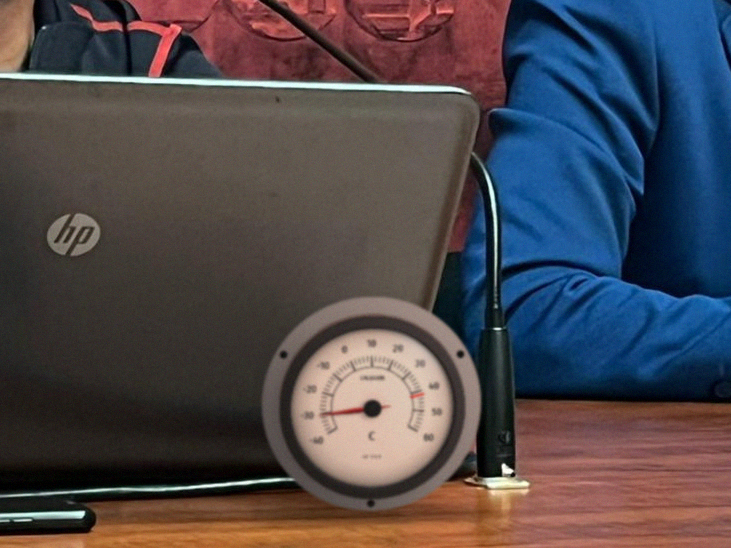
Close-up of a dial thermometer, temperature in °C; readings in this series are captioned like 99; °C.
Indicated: -30; °C
